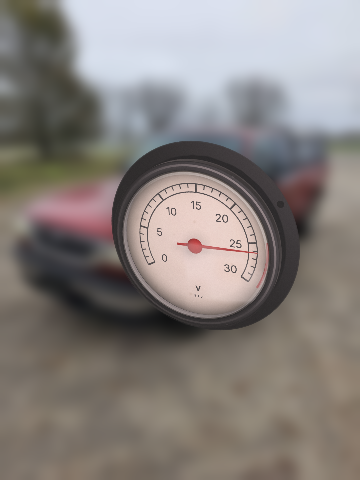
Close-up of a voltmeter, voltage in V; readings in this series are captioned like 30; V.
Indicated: 26; V
